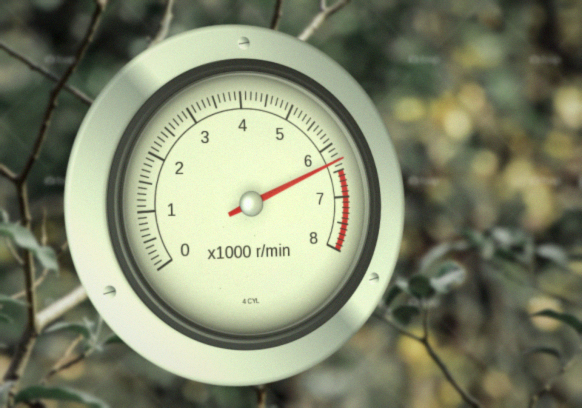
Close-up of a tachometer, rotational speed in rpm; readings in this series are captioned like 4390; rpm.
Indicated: 6300; rpm
